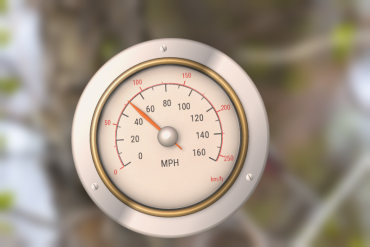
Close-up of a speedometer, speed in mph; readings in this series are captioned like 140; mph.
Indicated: 50; mph
